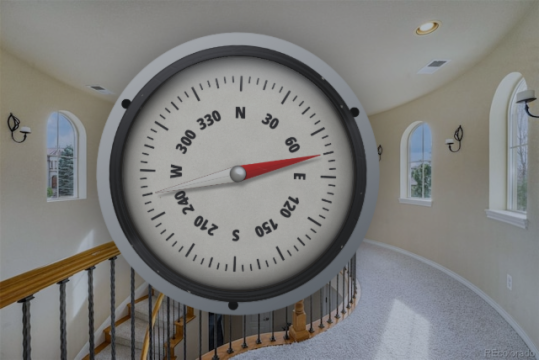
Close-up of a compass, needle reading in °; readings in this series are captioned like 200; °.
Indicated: 75; °
